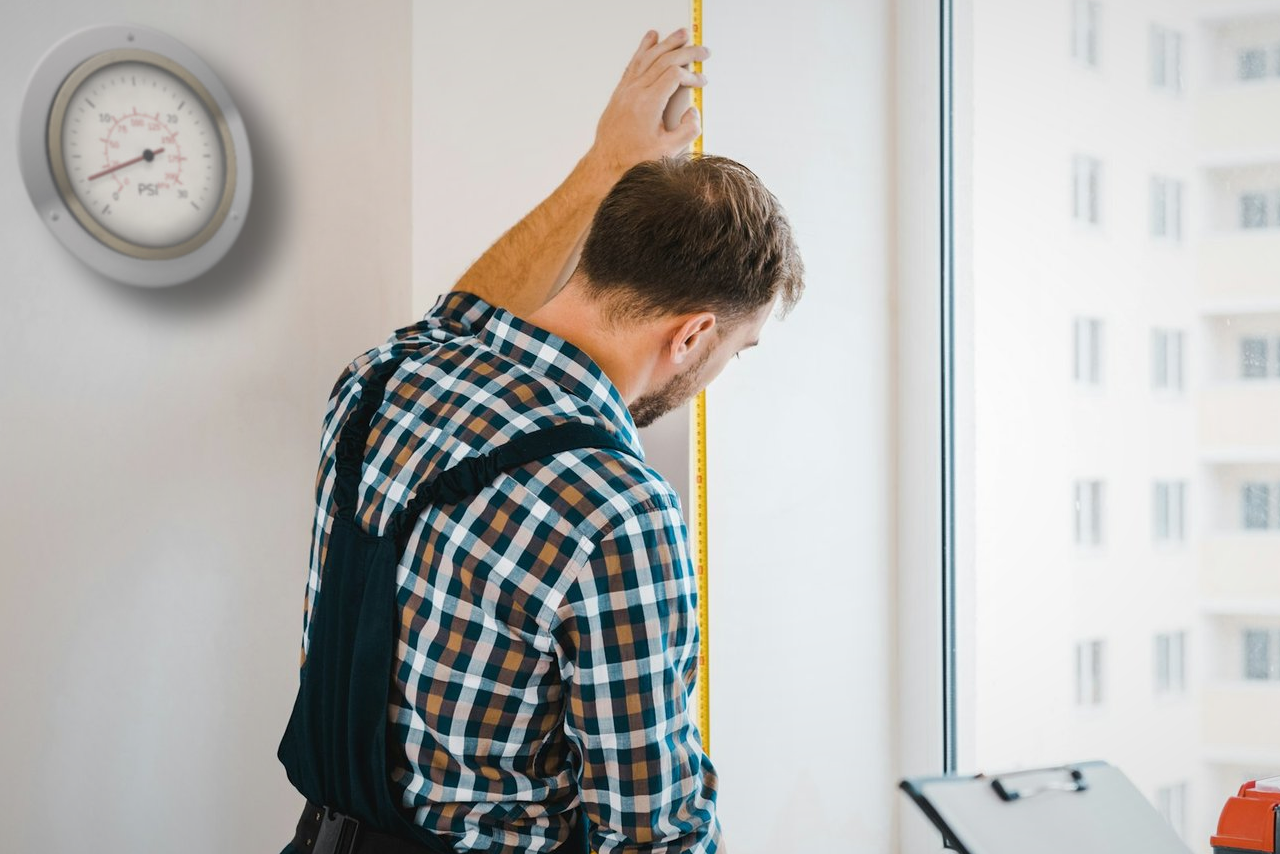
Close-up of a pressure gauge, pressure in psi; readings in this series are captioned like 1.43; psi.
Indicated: 3; psi
